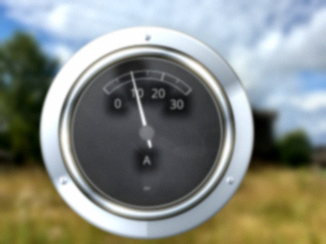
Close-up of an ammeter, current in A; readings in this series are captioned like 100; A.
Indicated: 10; A
